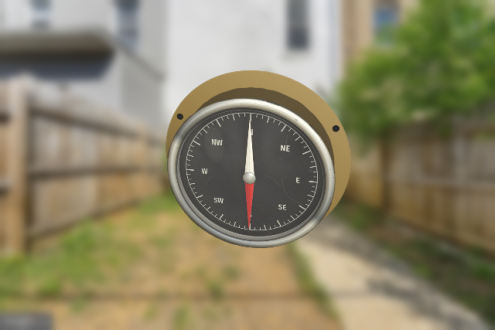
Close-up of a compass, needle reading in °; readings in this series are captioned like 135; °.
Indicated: 180; °
